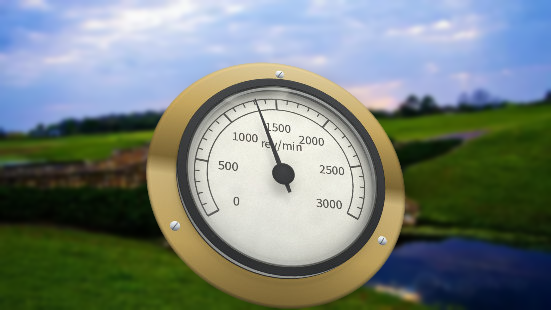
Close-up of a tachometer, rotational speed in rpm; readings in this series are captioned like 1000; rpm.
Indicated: 1300; rpm
